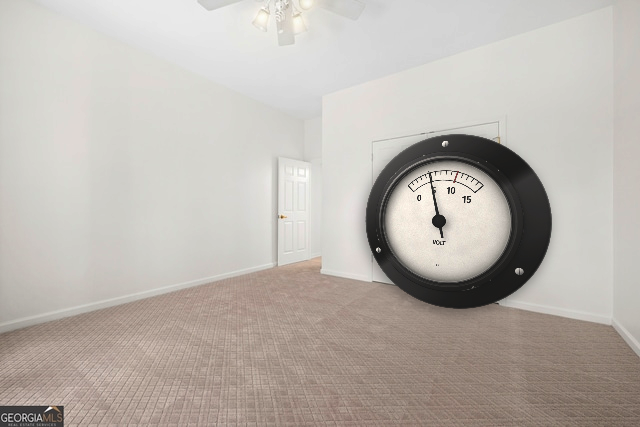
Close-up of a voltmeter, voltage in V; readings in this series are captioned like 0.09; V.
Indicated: 5; V
